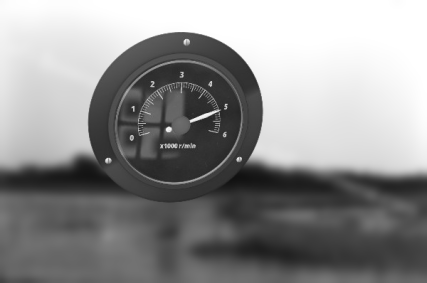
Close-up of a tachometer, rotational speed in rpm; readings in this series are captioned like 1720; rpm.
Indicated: 5000; rpm
